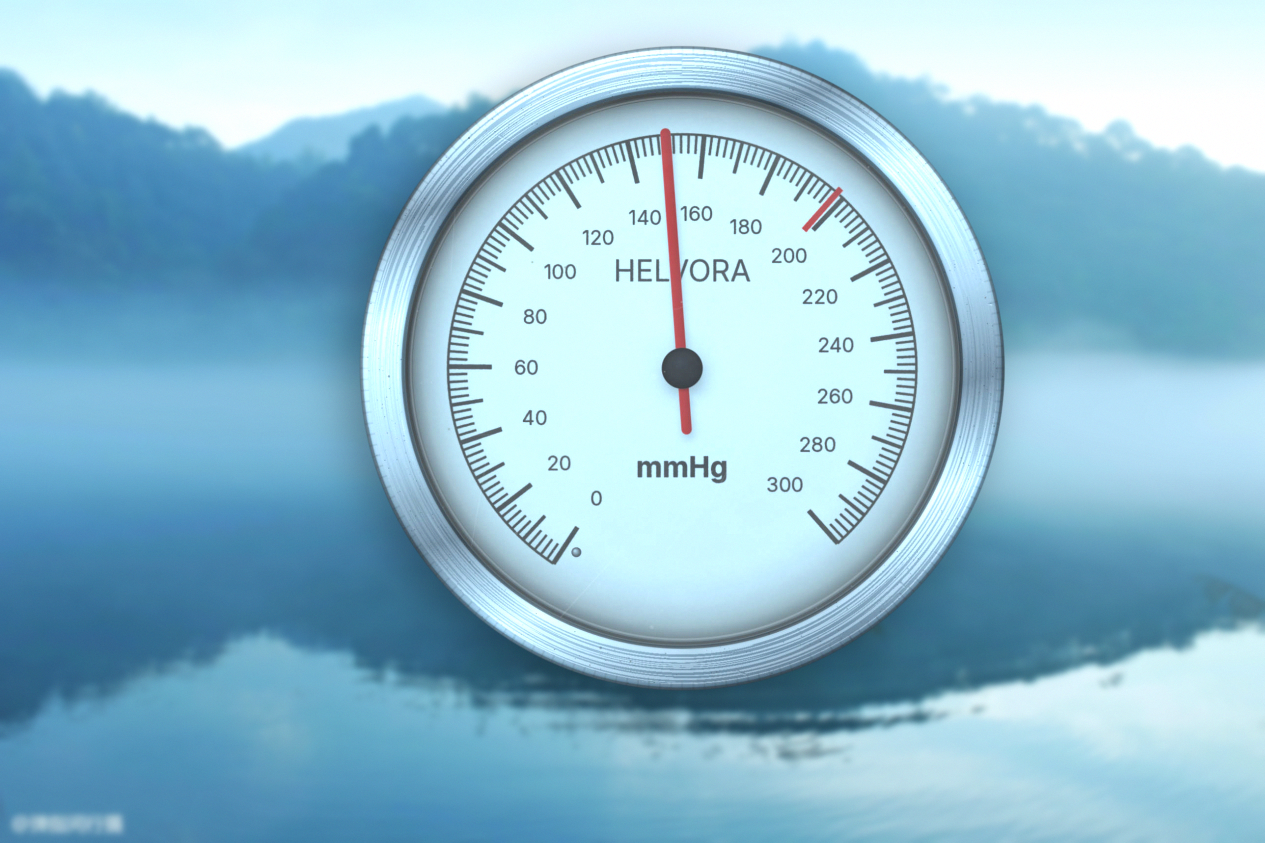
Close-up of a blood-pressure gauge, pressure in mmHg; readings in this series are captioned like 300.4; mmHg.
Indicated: 150; mmHg
